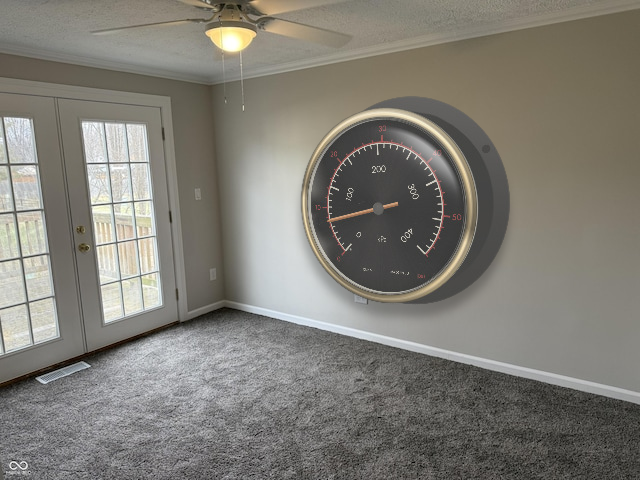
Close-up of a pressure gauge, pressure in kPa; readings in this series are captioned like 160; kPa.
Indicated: 50; kPa
